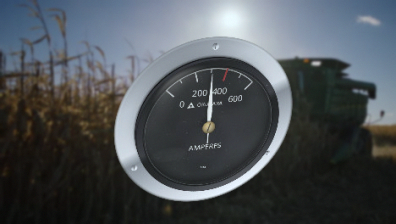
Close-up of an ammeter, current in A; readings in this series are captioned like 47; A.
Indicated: 300; A
